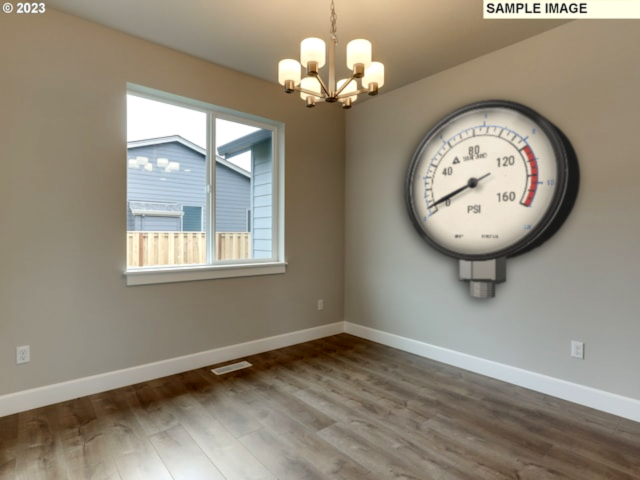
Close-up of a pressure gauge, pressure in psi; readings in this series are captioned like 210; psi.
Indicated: 5; psi
